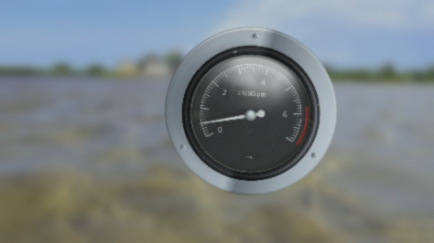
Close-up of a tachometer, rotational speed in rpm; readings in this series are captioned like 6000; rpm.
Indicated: 500; rpm
